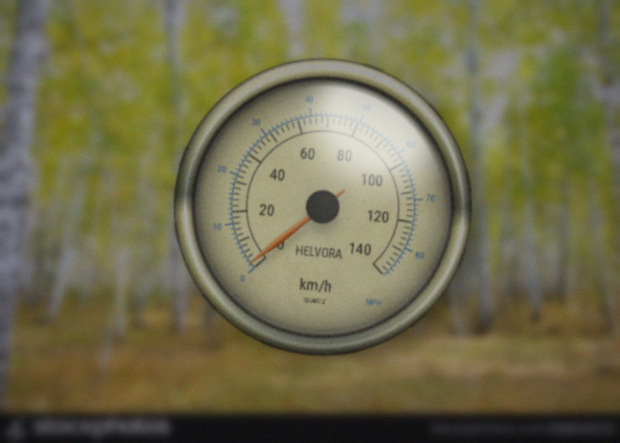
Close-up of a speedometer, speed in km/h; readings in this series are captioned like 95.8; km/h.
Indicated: 2; km/h
